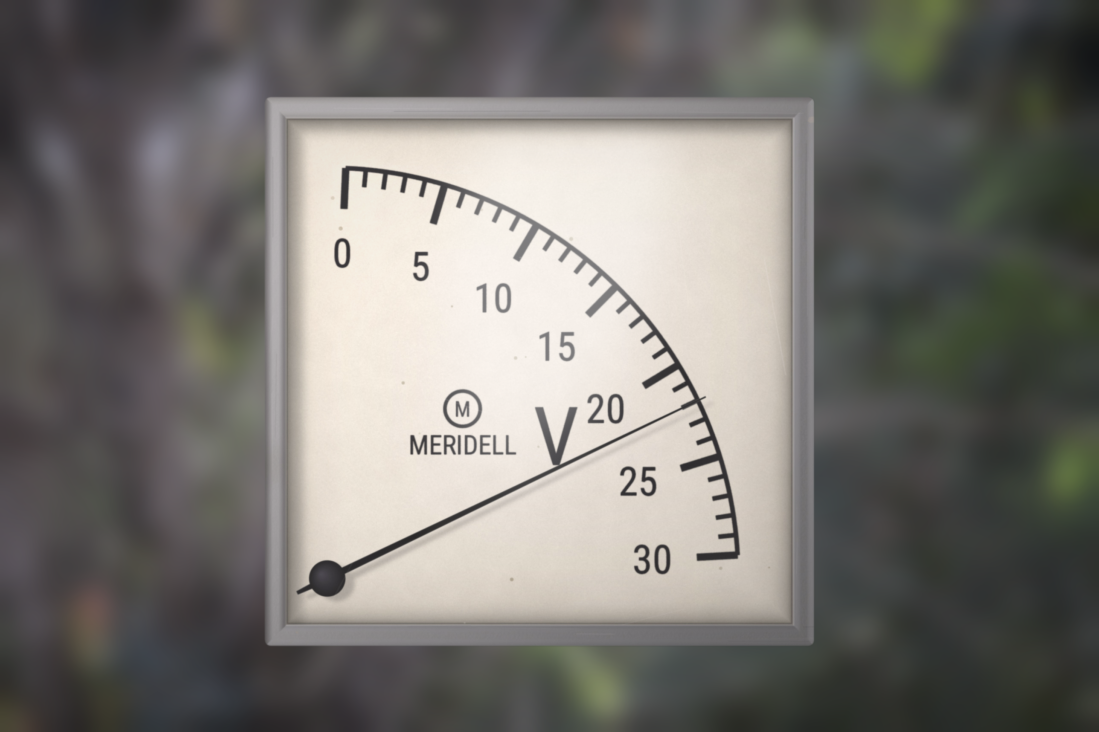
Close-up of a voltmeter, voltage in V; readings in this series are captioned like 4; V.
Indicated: 22; V
